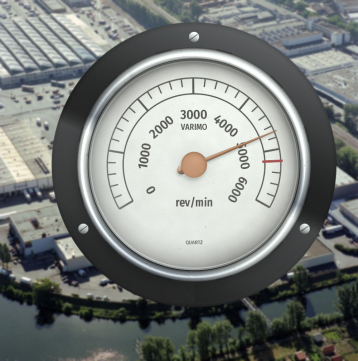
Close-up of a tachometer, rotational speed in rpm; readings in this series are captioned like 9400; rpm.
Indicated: 4700; rpm
